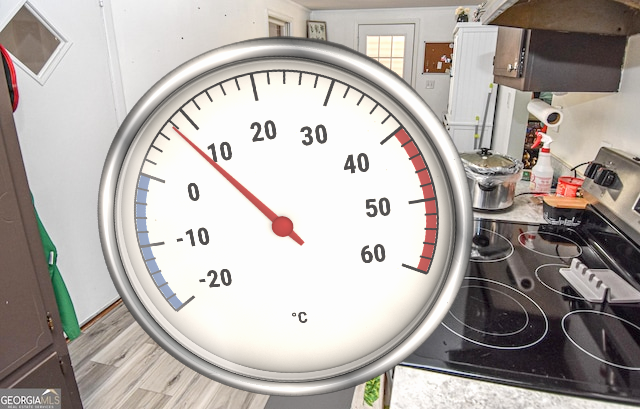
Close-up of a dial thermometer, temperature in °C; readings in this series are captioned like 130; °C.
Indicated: 8; °C
